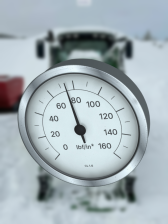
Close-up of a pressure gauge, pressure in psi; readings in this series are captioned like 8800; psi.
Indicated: 75; psi
